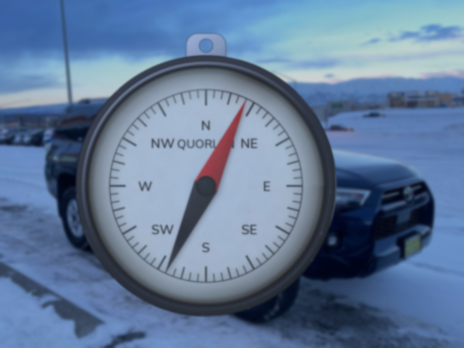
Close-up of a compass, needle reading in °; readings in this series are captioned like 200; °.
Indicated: 25; °
